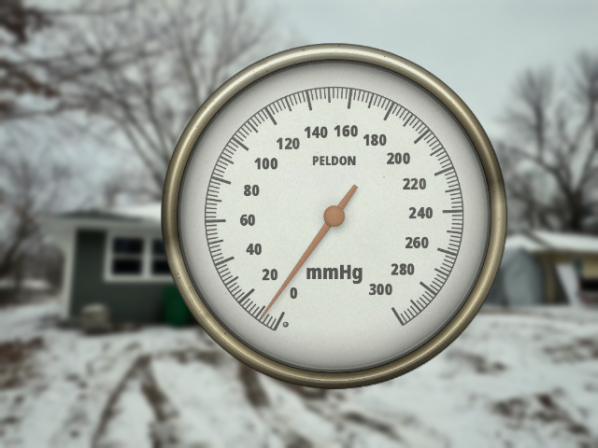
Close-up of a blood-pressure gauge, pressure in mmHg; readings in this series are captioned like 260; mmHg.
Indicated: 8; mmHg
